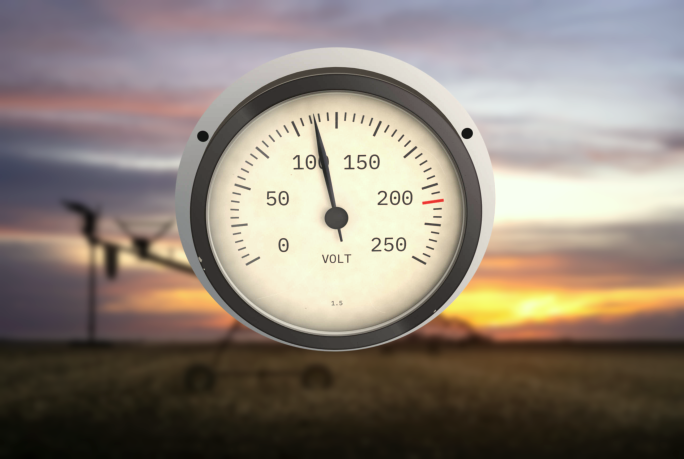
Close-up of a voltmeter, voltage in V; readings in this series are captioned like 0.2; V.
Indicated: 112.5; V
